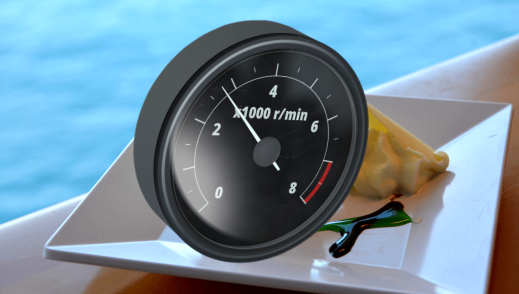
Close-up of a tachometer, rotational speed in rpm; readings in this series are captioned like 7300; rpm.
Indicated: 2750; rpm
